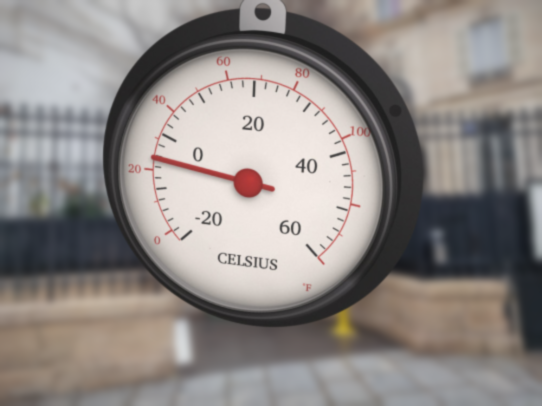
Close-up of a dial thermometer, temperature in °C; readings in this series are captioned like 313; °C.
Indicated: -4; °C
